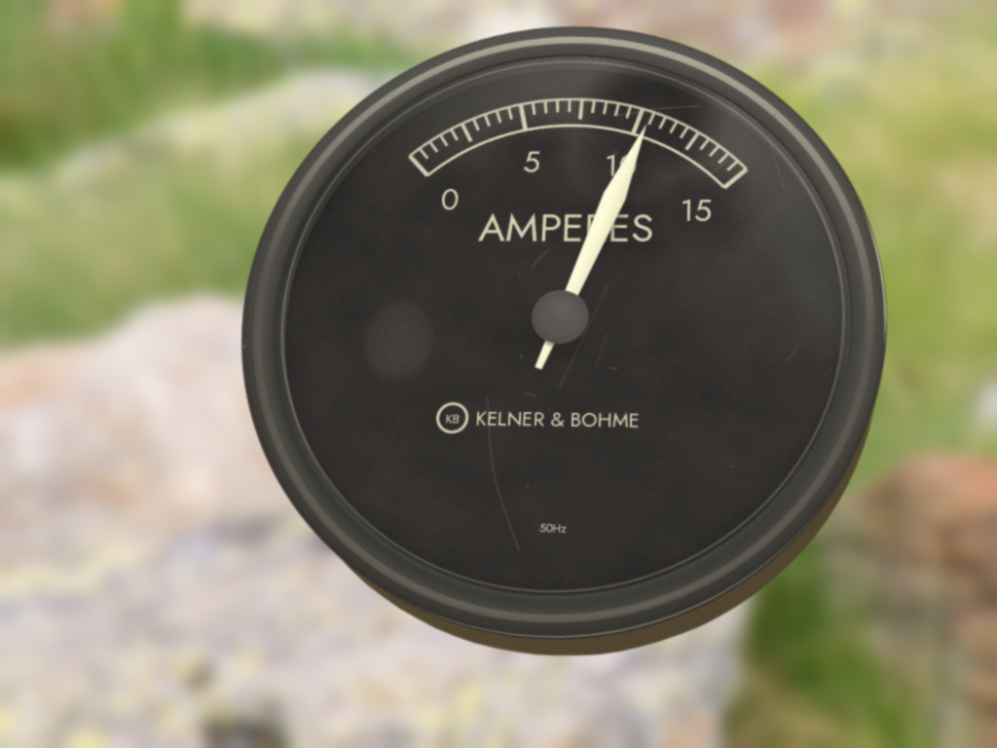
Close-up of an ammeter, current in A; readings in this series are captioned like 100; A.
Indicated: 10.5; A
